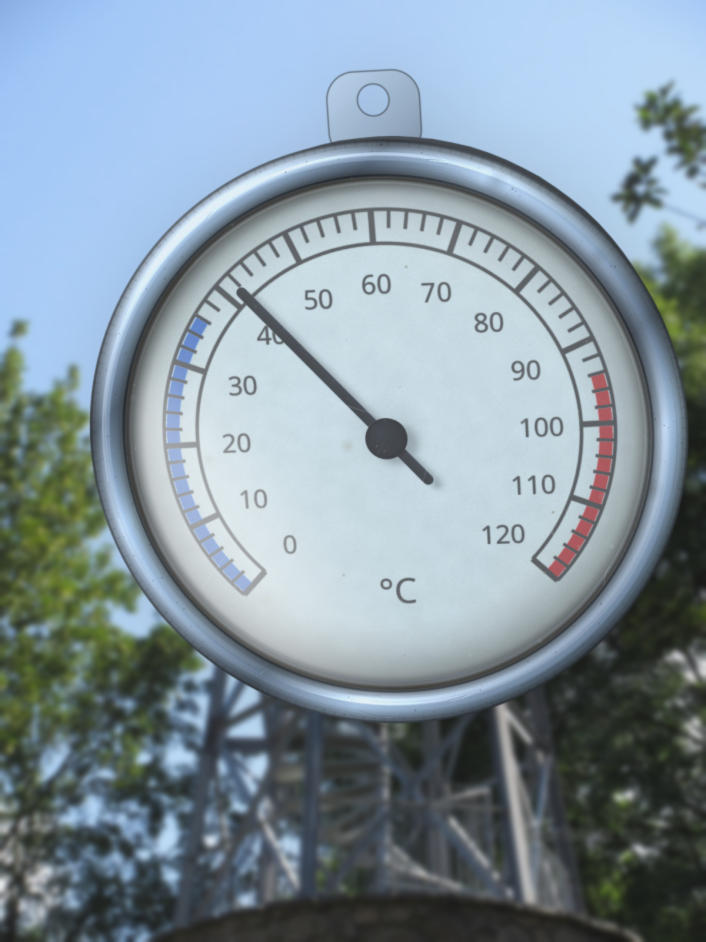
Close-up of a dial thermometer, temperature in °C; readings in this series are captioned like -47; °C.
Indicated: 42; °C
